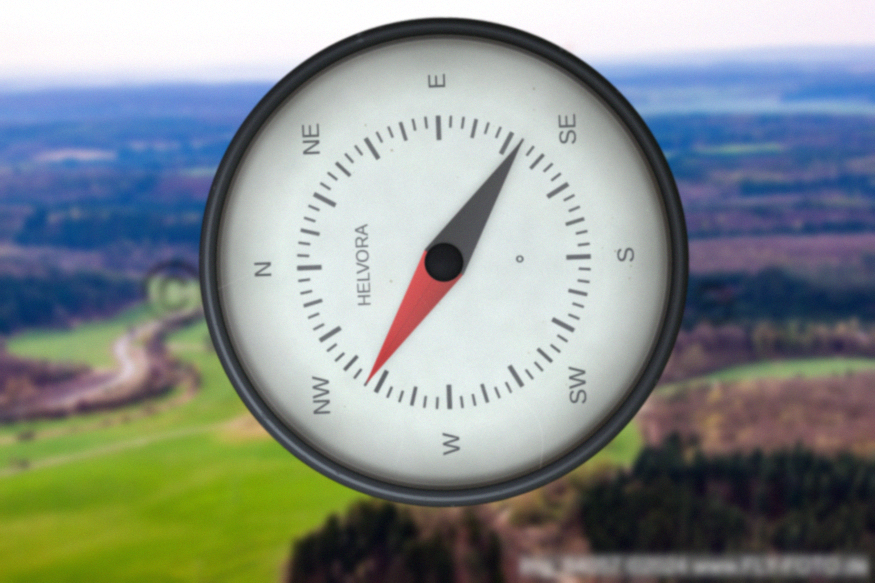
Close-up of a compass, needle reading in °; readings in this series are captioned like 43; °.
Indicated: 305; °
